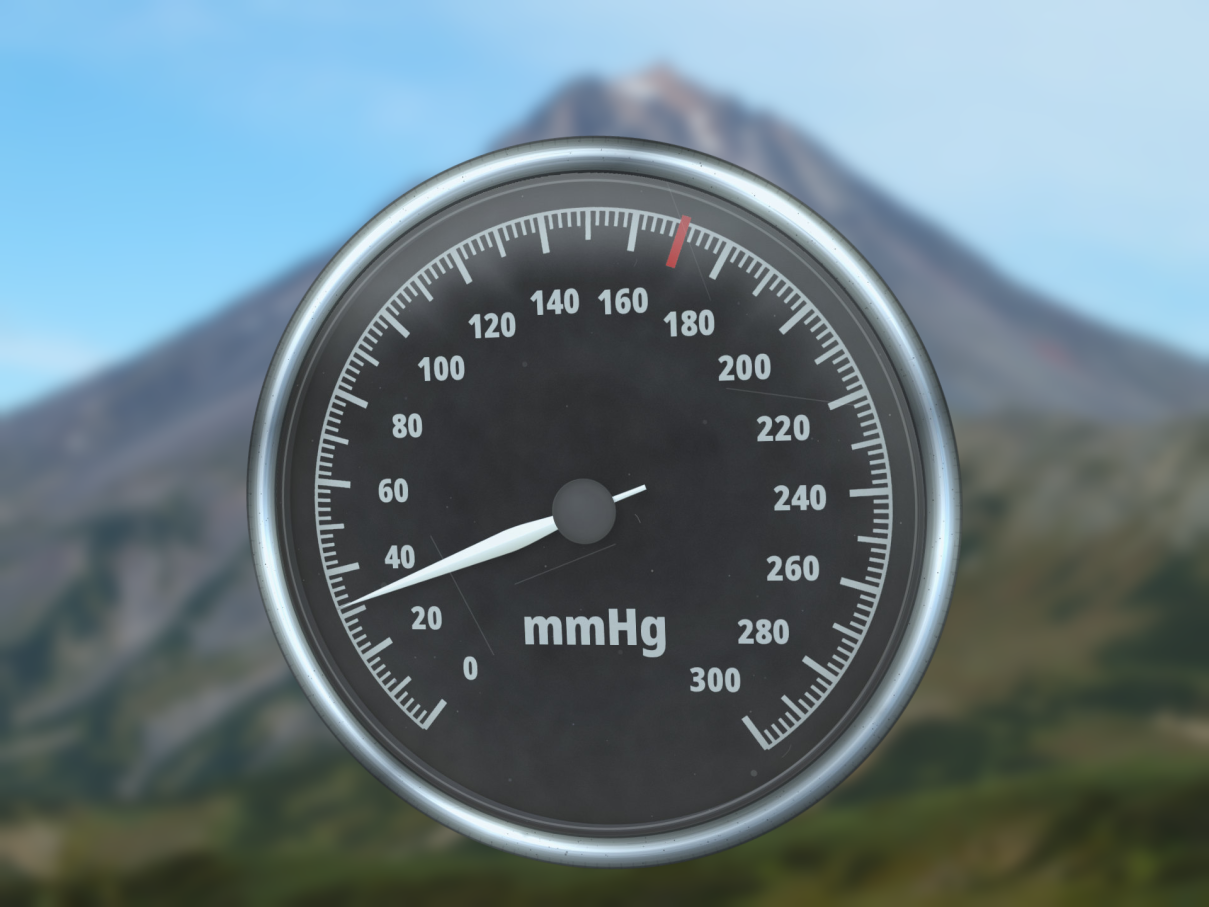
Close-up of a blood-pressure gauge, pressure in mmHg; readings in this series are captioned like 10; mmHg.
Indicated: 32; mmHg
